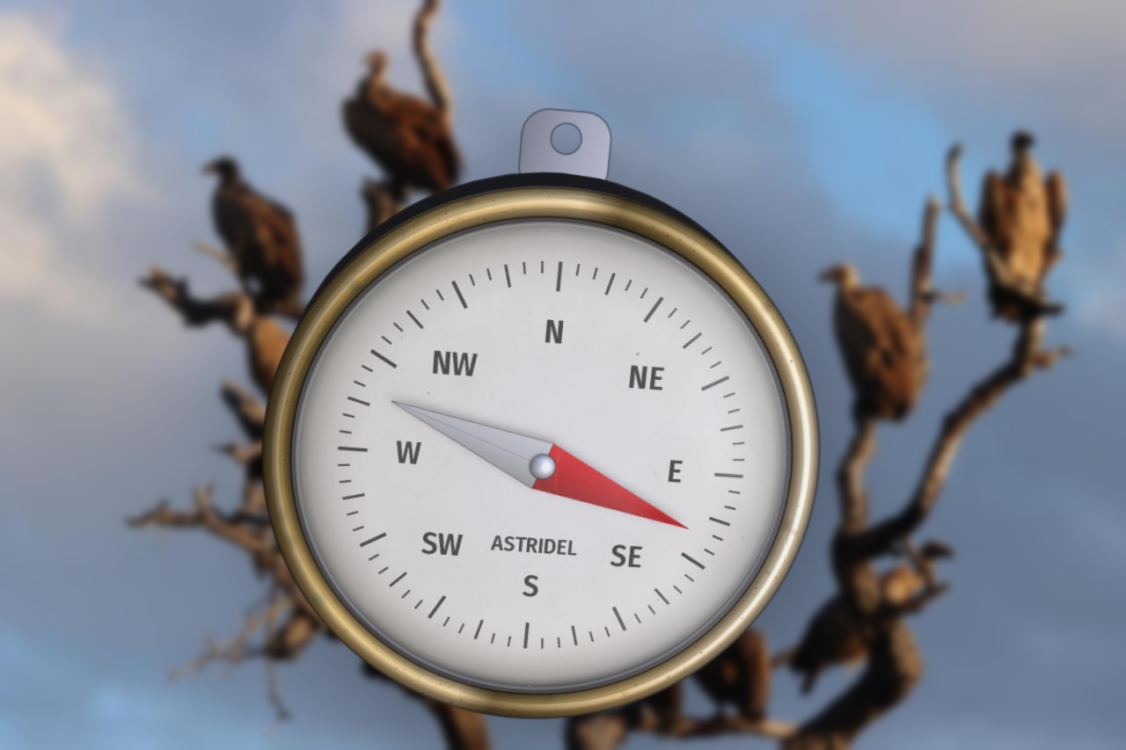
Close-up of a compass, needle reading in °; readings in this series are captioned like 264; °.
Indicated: 110; °
